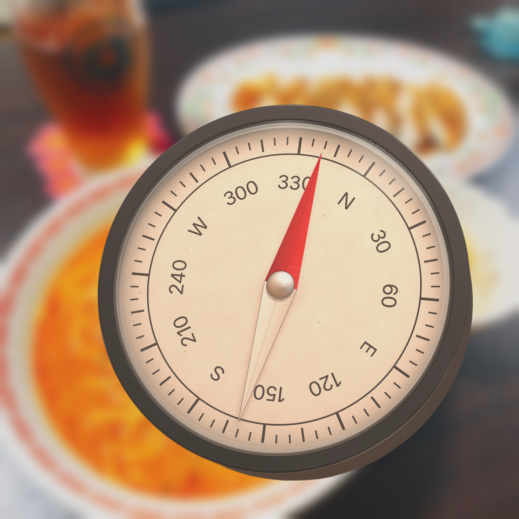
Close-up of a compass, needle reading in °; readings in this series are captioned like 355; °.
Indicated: 340; °
